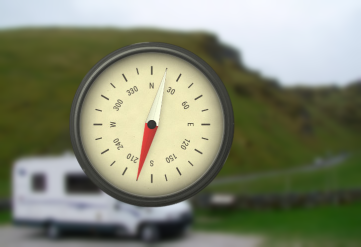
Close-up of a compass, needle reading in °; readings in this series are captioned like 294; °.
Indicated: 195; °
